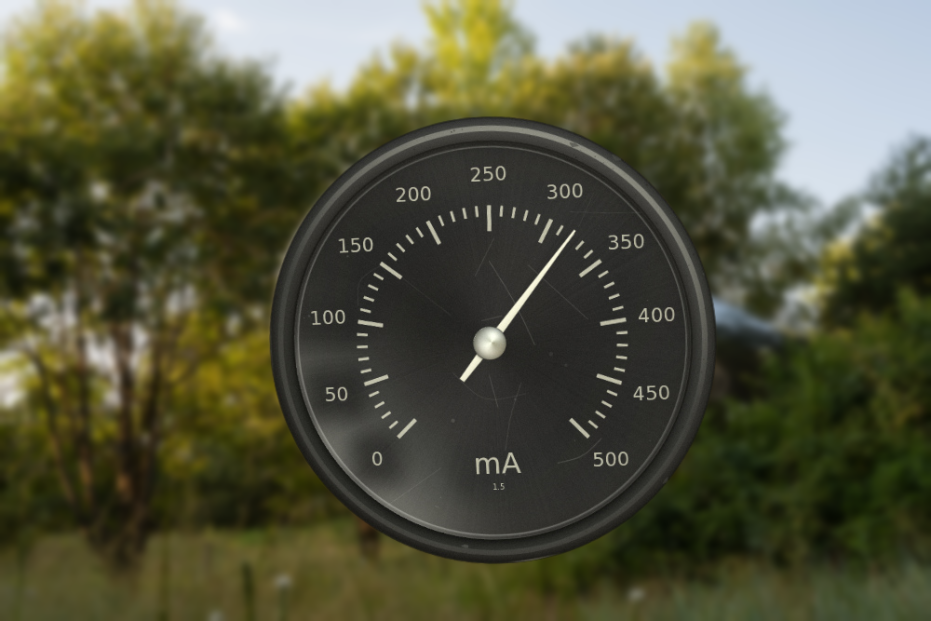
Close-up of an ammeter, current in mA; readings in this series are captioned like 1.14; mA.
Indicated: 320; mA
